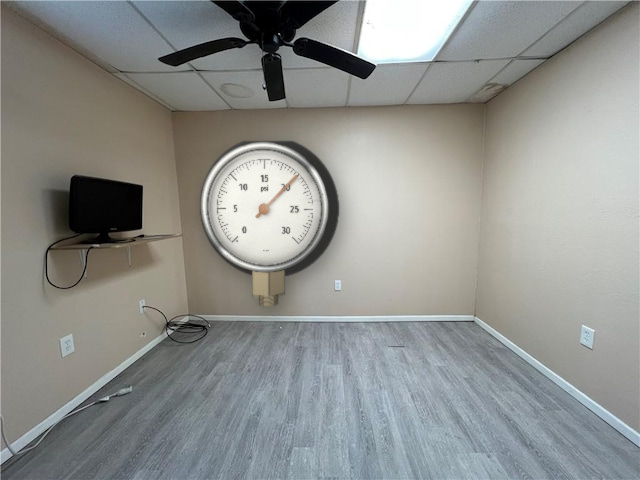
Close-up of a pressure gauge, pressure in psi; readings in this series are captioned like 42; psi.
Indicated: 20; psi
